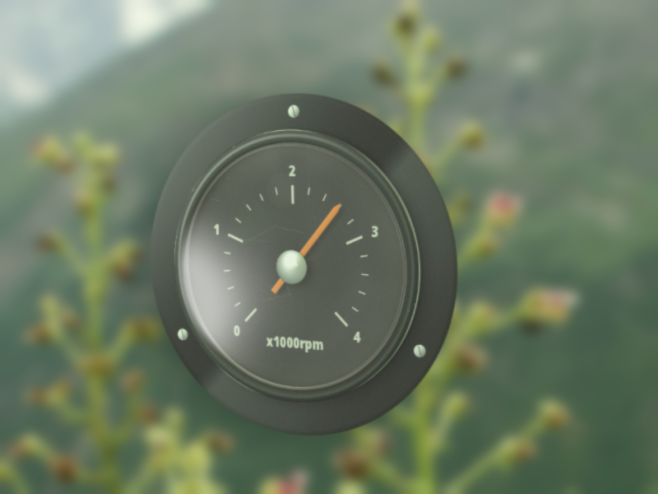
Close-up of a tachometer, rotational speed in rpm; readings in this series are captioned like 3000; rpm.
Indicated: 2600; rpm
